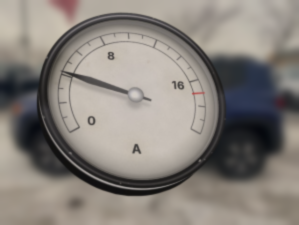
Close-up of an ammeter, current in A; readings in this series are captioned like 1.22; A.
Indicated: 4; A
